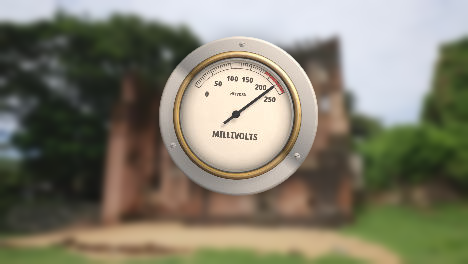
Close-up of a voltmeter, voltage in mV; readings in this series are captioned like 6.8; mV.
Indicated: 225; mV
